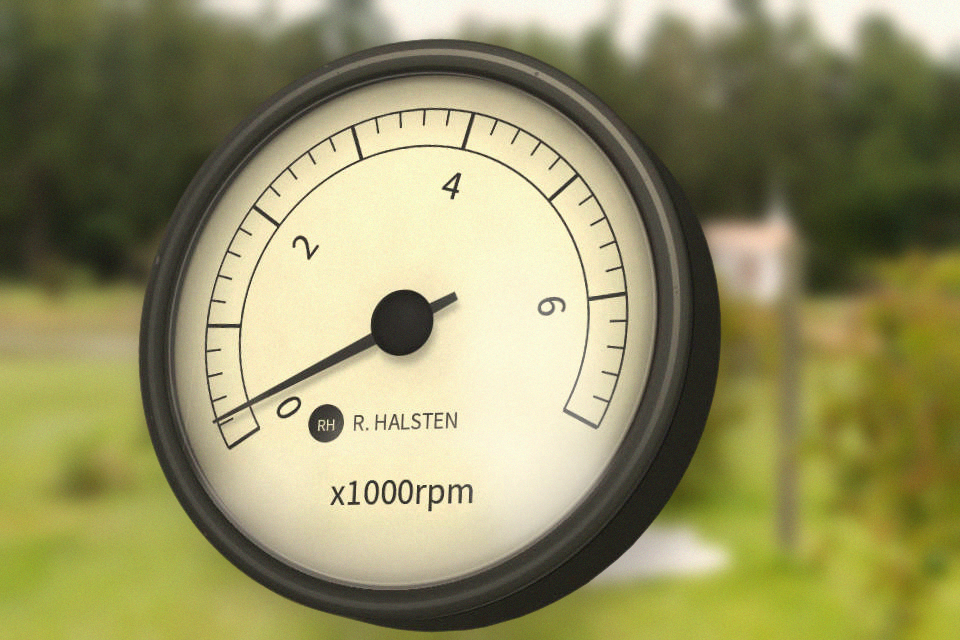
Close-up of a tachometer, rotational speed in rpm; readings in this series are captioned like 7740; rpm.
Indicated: 200; rpm
